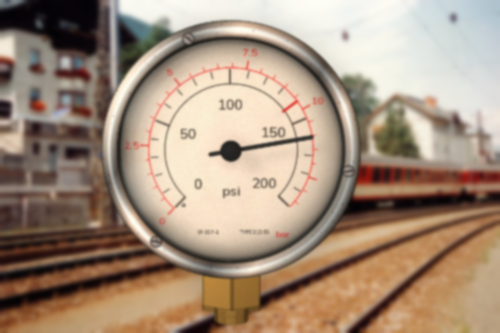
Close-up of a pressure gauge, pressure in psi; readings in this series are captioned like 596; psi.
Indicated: 160; psi
